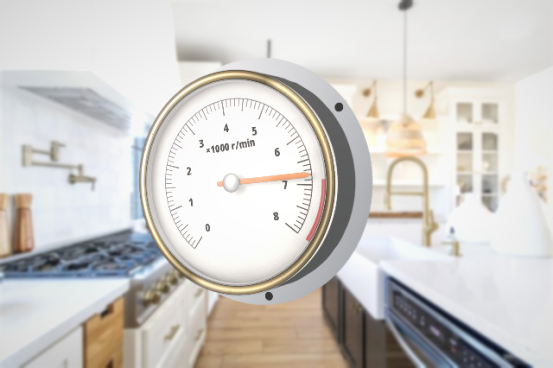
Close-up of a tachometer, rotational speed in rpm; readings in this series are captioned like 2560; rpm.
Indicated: 6800; rpm
